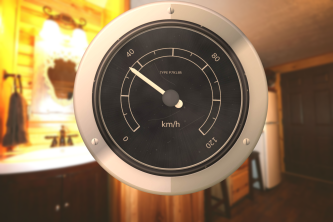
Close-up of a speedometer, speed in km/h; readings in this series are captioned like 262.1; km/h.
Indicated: 35; km/h
